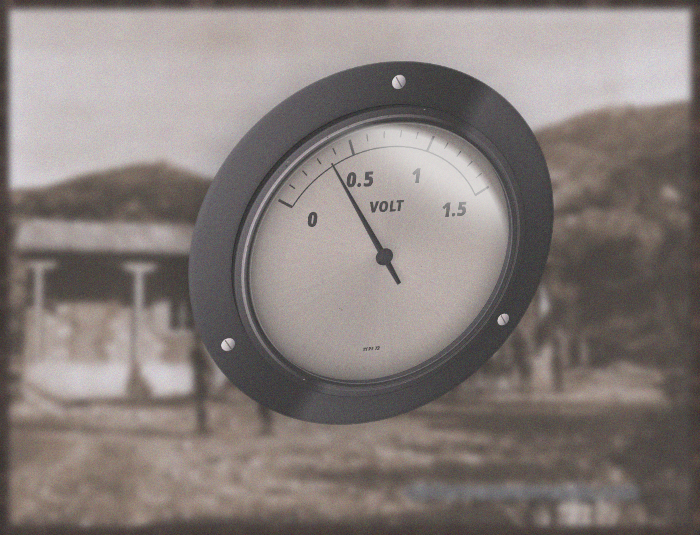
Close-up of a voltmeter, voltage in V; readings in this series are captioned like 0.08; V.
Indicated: 0.35; V
